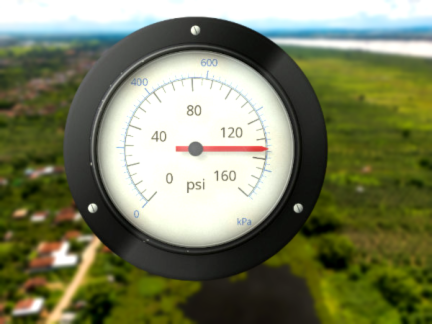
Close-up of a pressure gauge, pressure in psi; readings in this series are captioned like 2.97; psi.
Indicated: 135; psi
